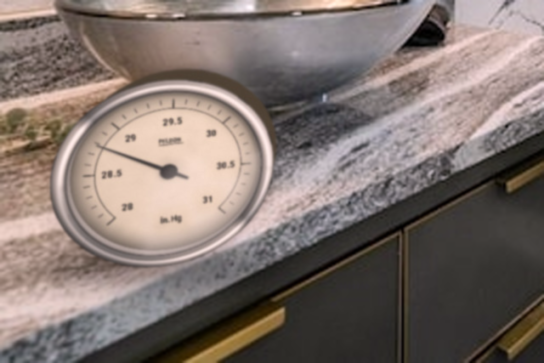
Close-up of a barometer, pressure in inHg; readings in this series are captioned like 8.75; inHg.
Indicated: 28.8; inHg
